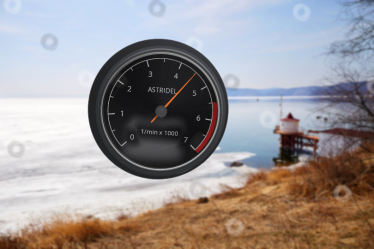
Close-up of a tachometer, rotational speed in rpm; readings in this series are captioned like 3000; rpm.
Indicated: 4500; rpm
